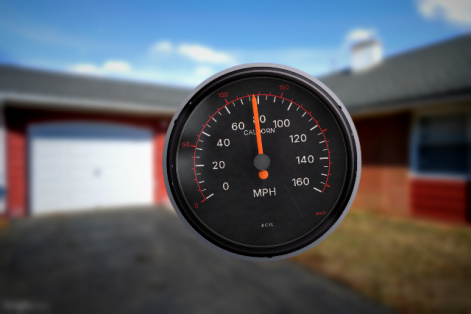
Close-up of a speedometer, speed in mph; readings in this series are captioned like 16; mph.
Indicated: 77.5; mph
